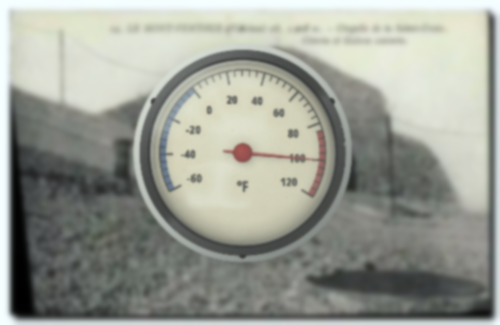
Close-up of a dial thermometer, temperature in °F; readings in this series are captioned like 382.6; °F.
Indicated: 100; °F
